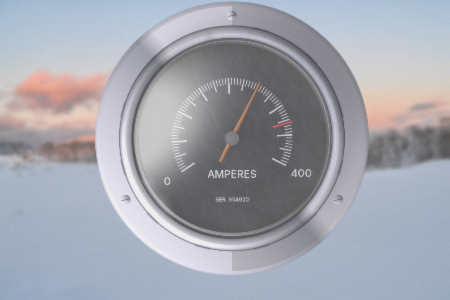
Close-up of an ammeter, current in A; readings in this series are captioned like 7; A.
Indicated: 250; A
